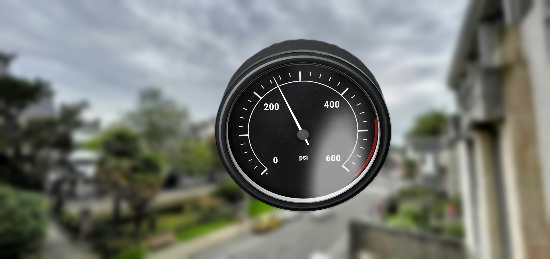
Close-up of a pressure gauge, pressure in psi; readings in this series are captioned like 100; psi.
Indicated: 250; psi
